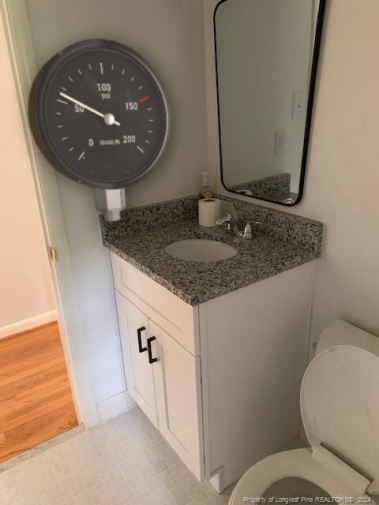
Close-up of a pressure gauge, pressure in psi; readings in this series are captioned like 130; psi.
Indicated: 55; psi
